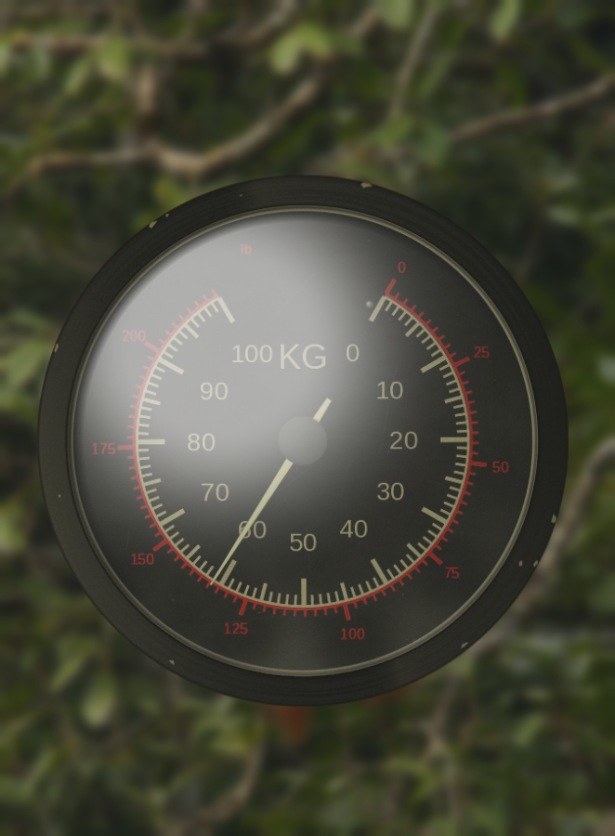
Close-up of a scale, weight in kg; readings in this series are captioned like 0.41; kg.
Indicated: 61; kg
